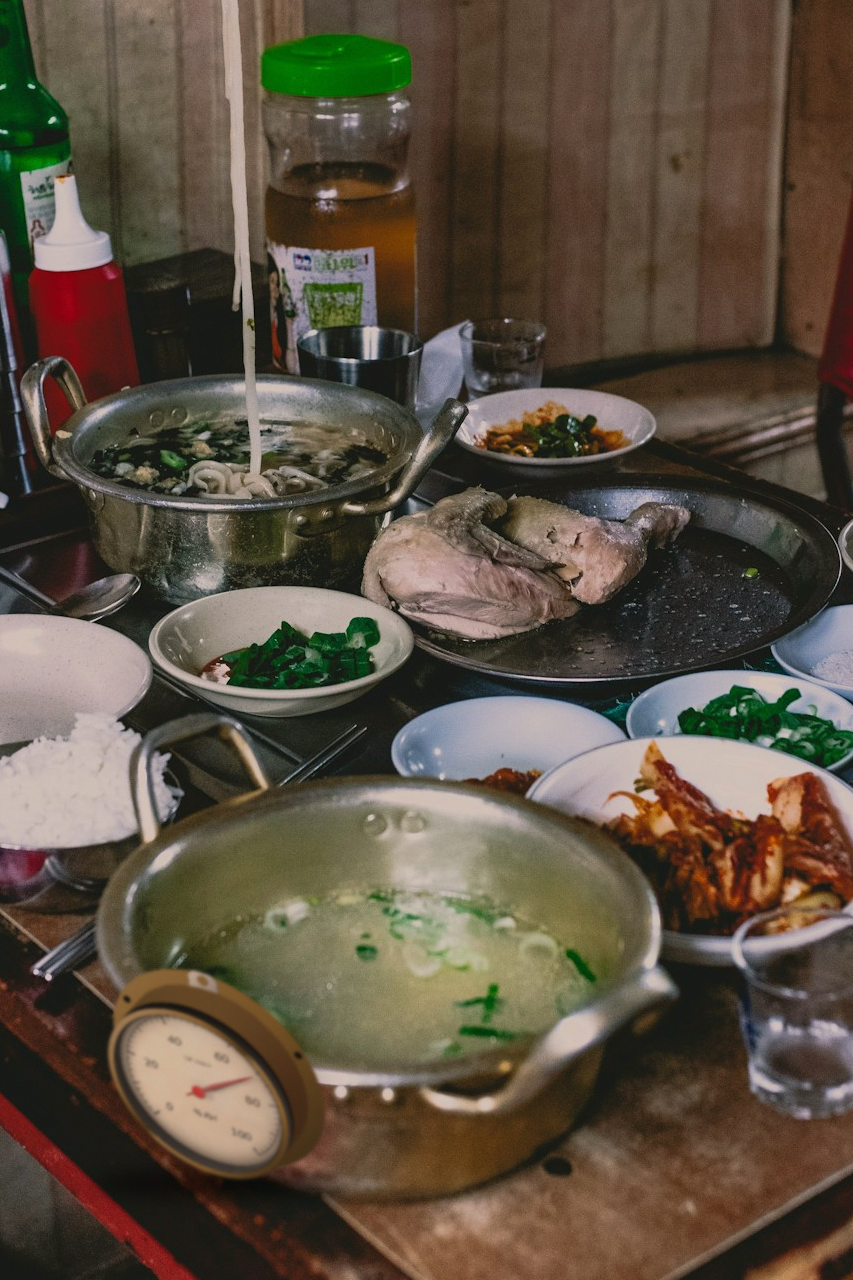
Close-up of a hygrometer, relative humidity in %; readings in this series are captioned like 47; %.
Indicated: 70; %
